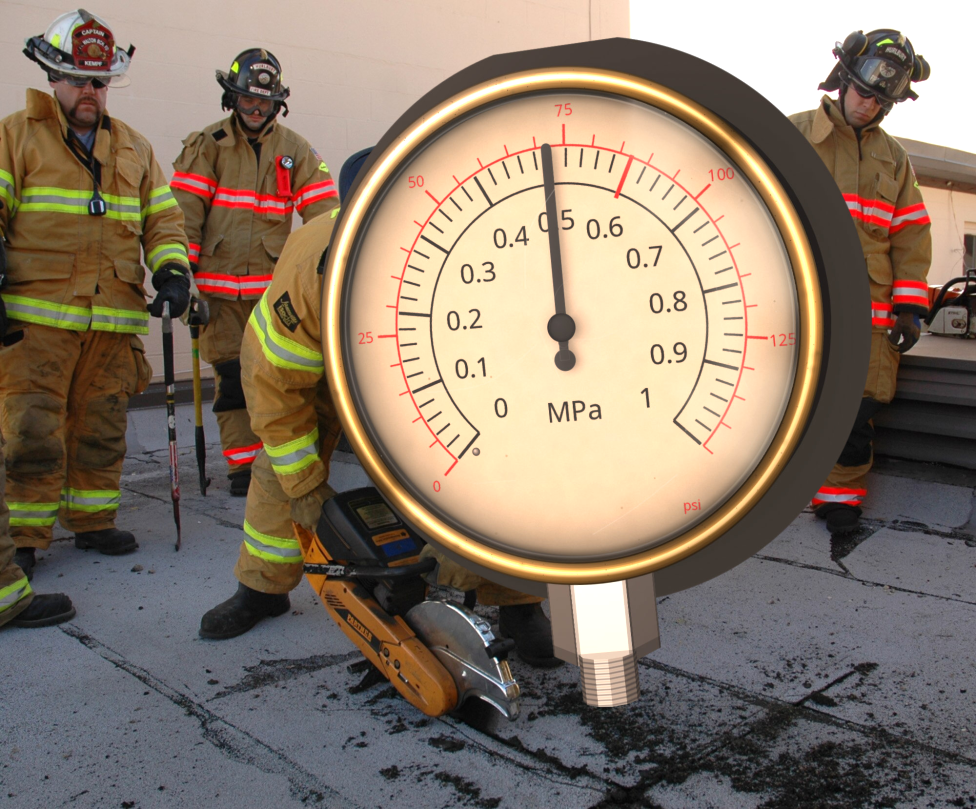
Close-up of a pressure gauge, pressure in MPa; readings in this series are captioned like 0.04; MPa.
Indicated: 0.5; MPa
